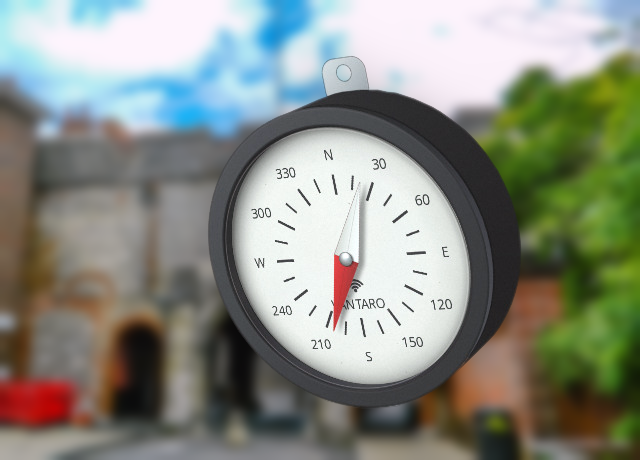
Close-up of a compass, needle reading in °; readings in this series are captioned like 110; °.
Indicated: 202.5; °
